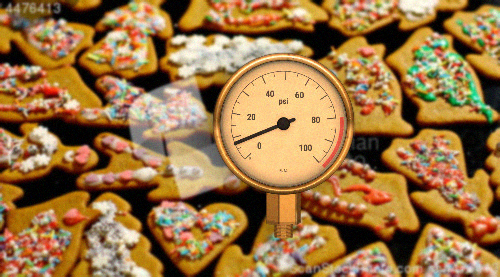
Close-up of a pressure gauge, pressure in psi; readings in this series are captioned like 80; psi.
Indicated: 7.5; psi
